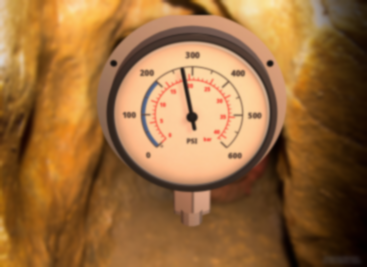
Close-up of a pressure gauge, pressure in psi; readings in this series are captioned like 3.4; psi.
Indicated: 275; psi
